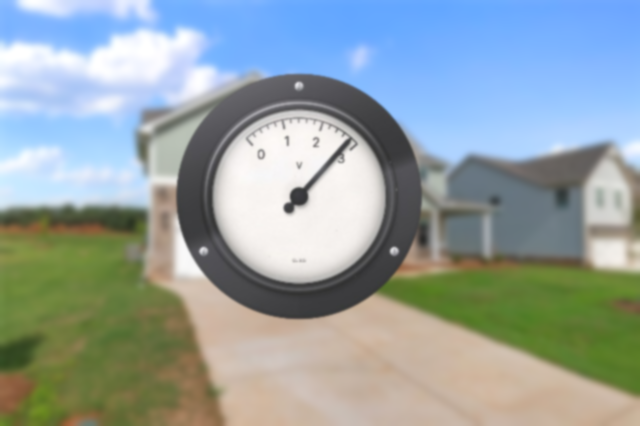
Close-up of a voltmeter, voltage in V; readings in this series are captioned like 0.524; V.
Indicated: 2.8; V
